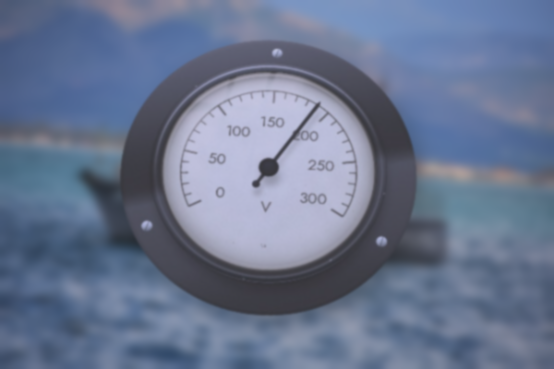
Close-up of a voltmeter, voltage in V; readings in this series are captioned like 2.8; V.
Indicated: 190; V
